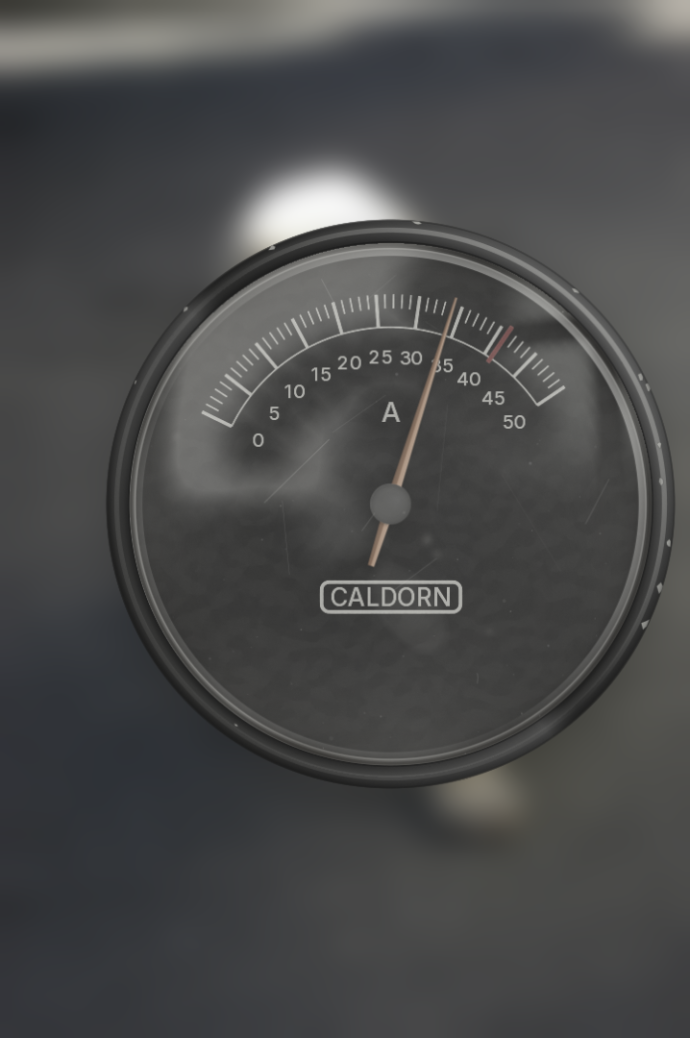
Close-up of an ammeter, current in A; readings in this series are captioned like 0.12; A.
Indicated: 34; A
